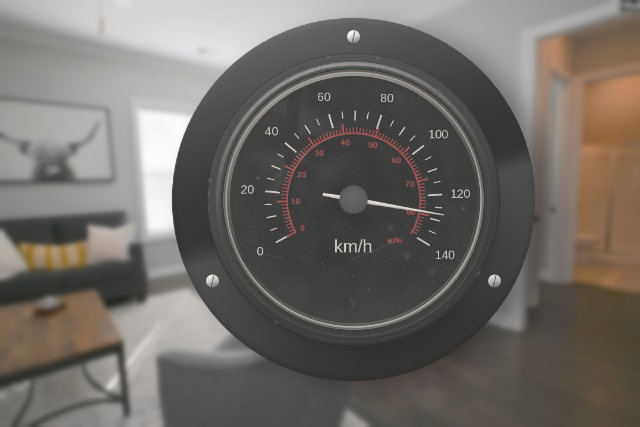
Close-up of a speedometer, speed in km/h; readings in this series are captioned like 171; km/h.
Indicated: 127.5; km/h
